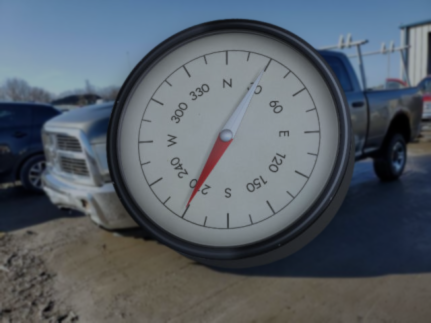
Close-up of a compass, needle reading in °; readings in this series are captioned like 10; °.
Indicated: 210; °
